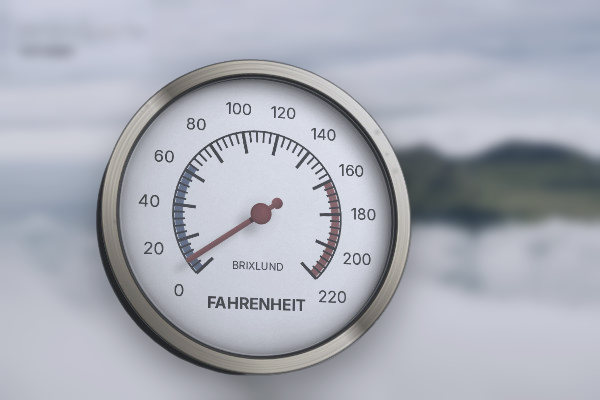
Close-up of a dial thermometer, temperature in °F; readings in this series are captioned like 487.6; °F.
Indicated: 8; °F
